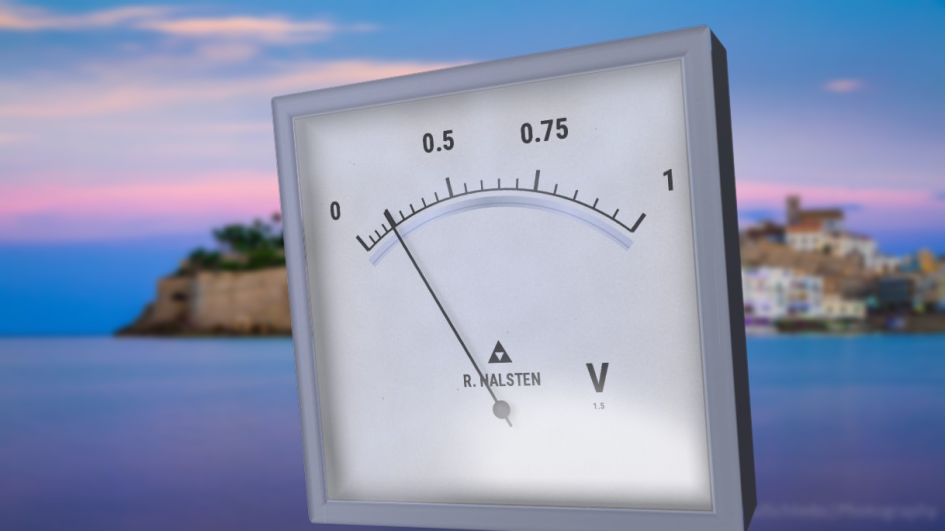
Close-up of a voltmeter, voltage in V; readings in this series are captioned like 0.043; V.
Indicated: 0.25; V
